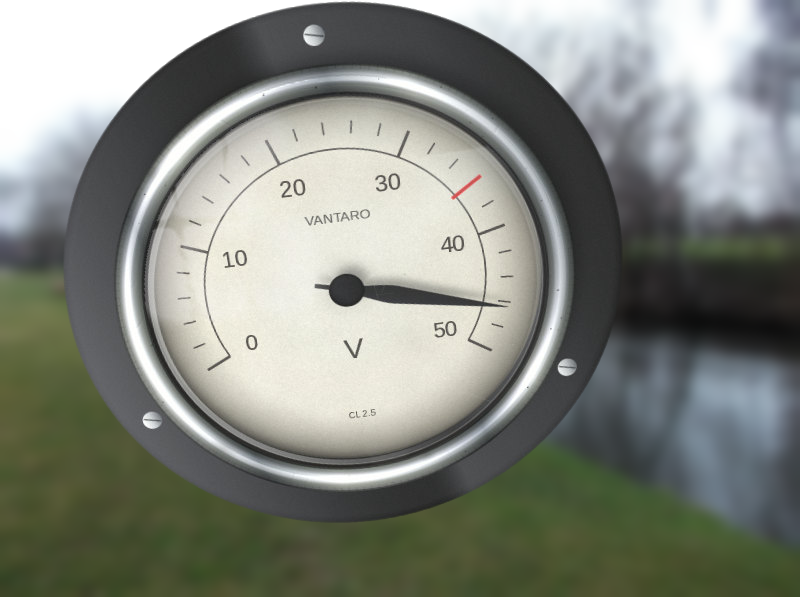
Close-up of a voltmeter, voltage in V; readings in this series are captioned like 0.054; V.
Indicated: 46; V
